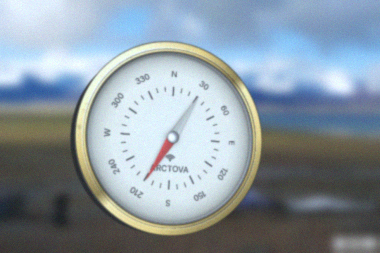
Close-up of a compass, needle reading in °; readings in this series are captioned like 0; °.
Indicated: 210; °
